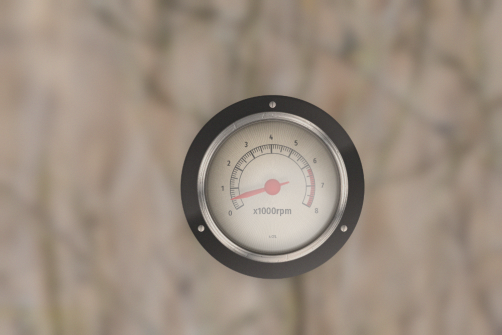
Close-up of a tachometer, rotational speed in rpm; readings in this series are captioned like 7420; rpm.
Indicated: 500; rpm
